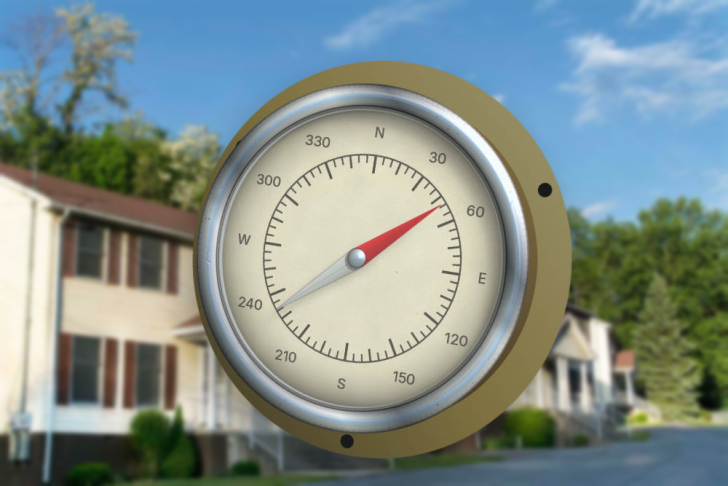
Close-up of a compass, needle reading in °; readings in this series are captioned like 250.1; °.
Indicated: 50; °
